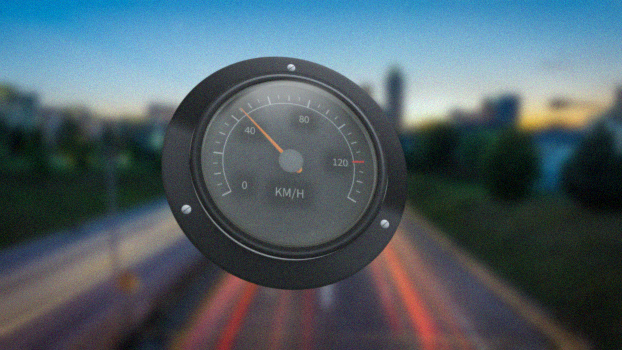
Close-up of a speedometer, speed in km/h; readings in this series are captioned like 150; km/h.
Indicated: 45; km/h
